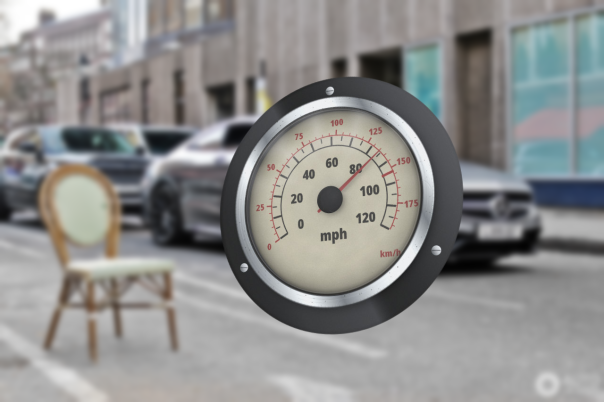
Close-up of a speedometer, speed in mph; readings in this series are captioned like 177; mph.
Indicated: 85; mph
